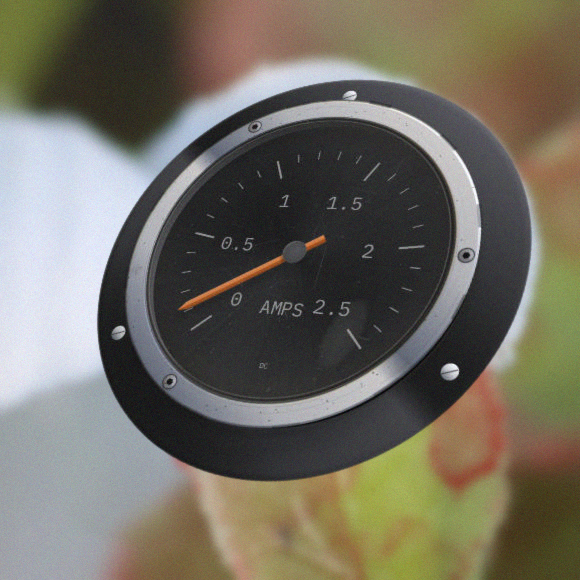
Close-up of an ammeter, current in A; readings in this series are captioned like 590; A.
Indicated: 0.1; A
